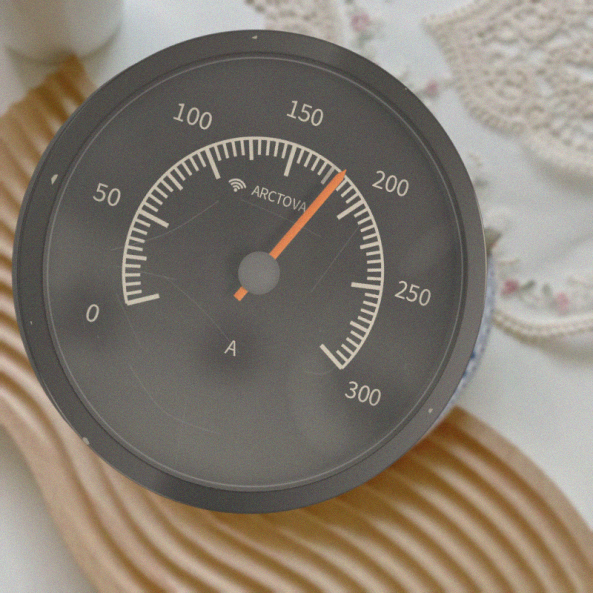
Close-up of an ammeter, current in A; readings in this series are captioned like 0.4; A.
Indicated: 180; A
